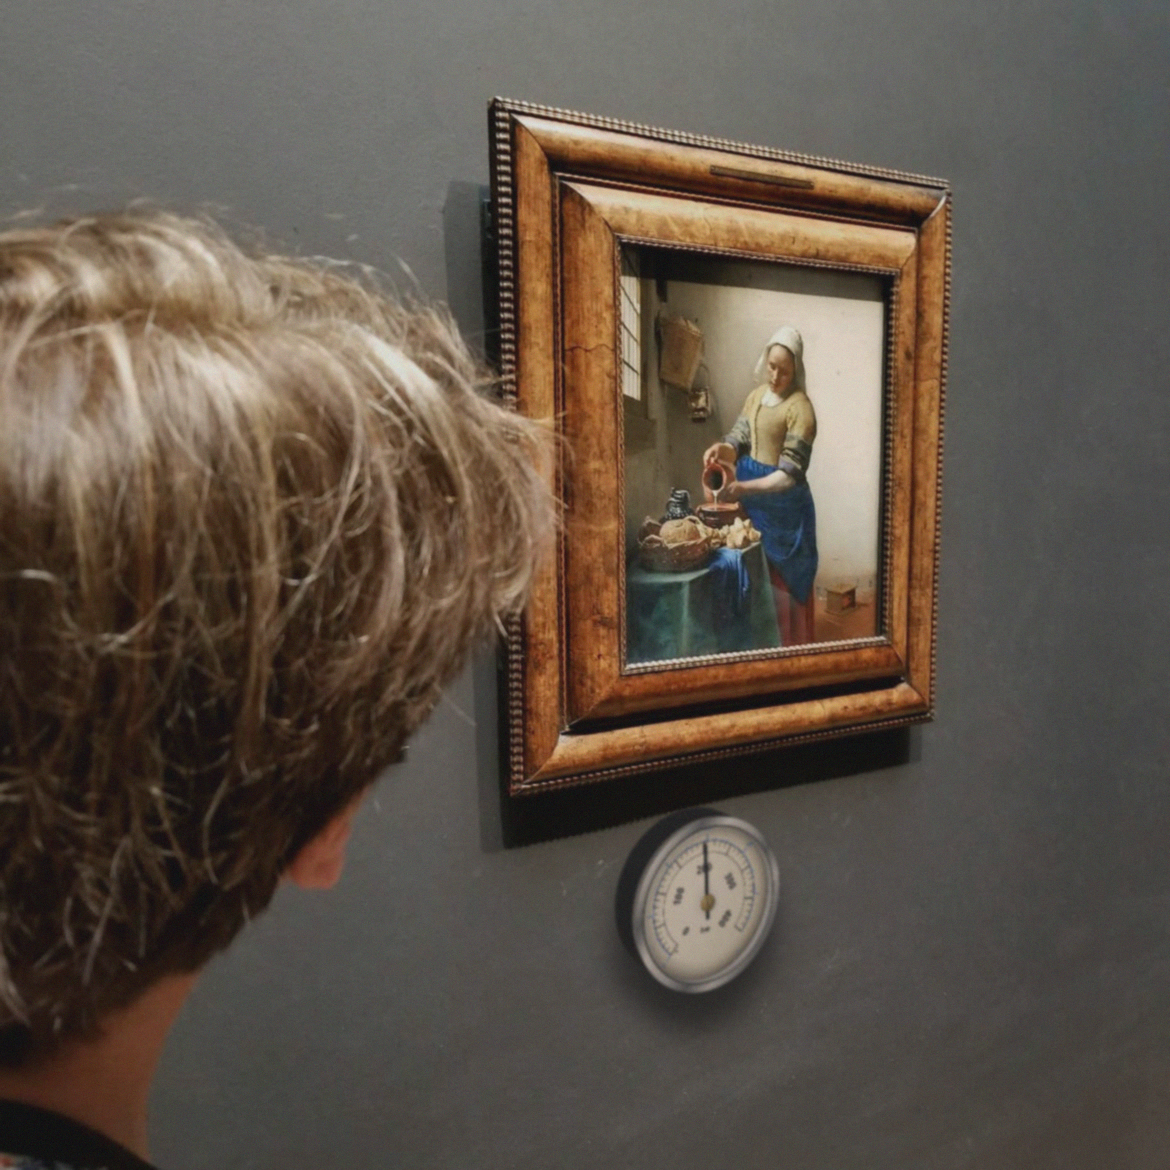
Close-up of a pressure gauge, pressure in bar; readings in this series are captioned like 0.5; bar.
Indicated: 200; bar
